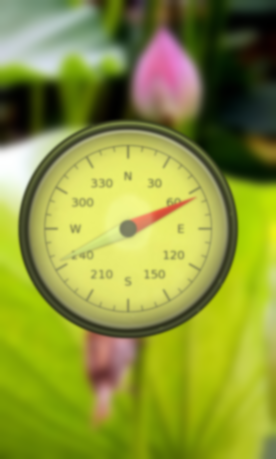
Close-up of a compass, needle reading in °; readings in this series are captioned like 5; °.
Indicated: 65; °
